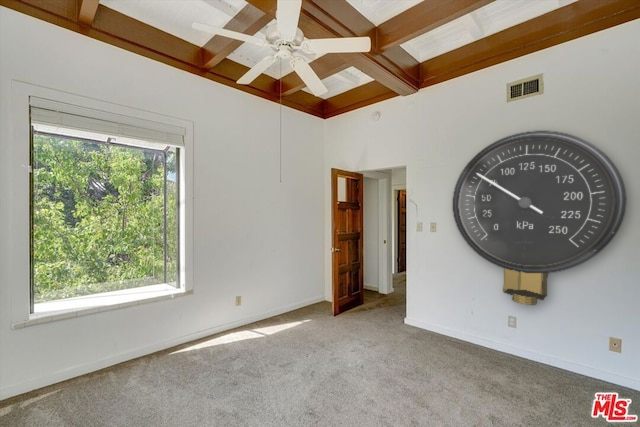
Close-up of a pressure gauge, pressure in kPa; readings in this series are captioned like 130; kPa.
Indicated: 75; kPa
